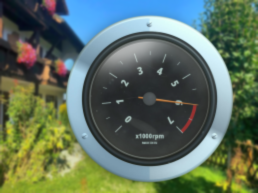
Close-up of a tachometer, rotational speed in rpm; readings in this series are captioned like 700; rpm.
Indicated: 6000; rpm
